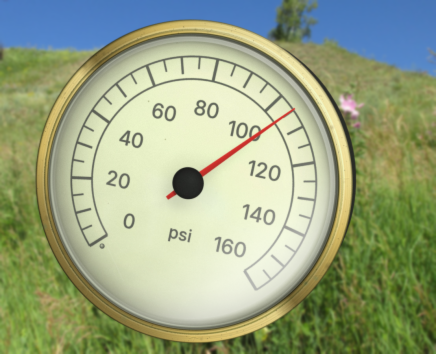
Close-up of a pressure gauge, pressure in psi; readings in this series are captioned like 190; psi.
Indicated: 105; psi
